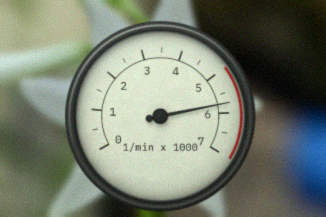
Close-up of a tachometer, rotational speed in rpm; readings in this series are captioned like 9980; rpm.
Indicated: 5750; rpm
